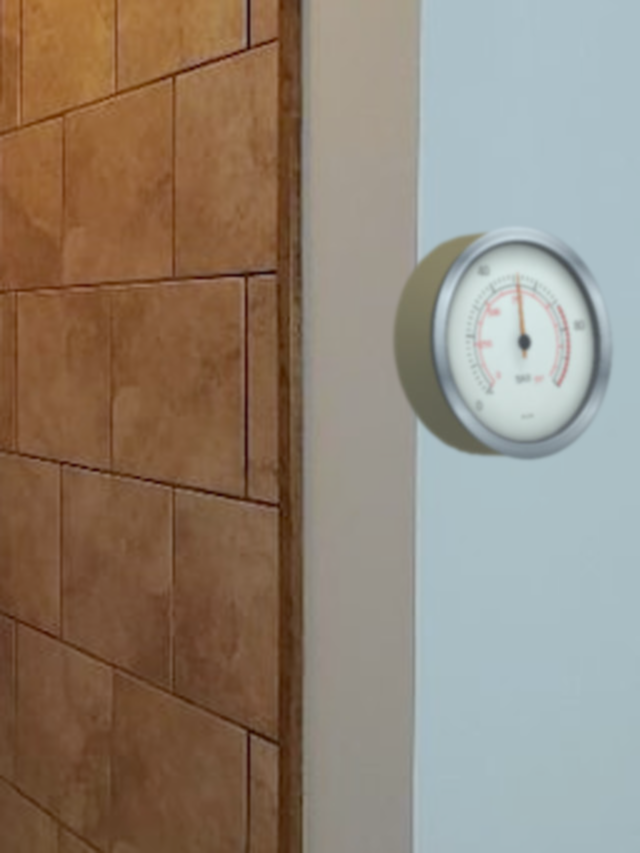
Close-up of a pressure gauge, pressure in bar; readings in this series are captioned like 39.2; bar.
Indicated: 50; bar
